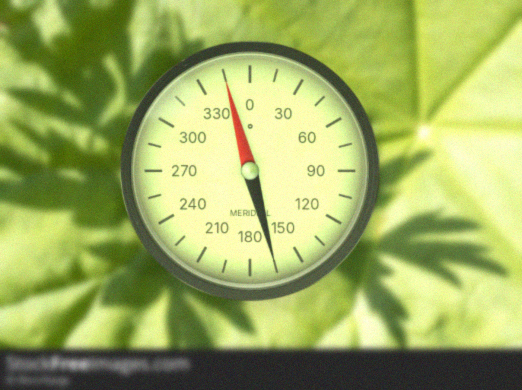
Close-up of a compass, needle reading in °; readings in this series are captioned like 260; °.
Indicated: 345; °
